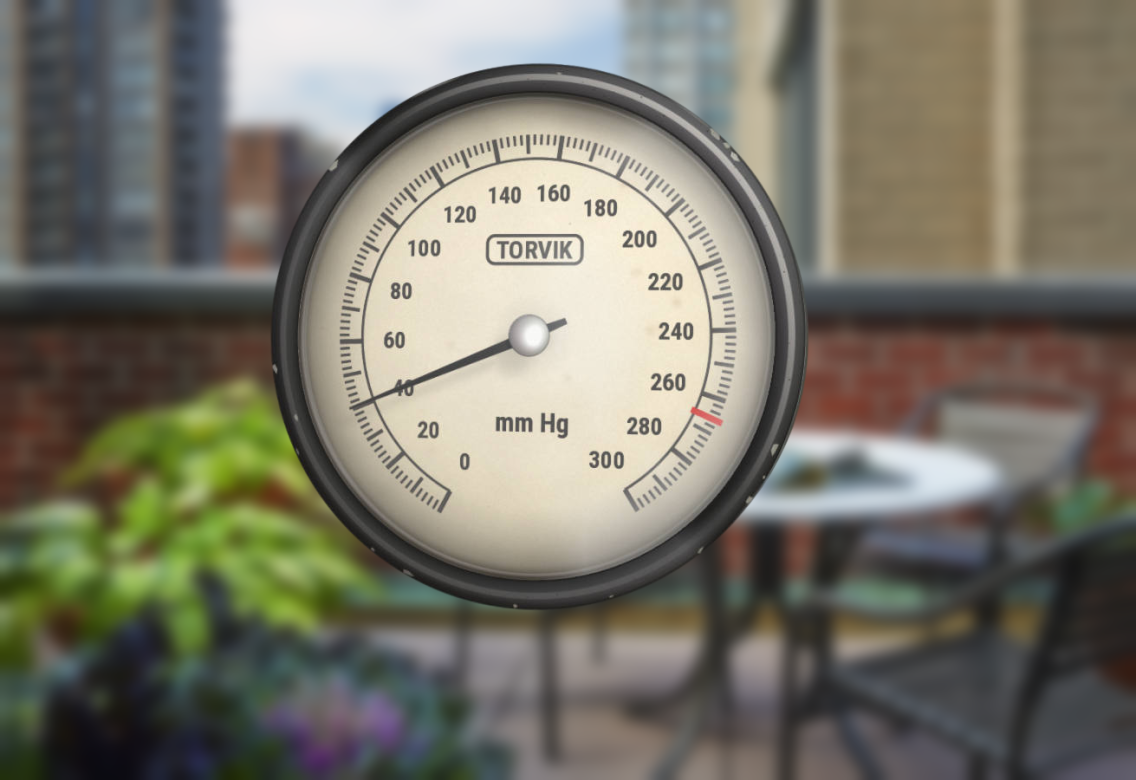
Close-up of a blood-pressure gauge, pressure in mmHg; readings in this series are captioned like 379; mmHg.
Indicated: 40; mmHg
